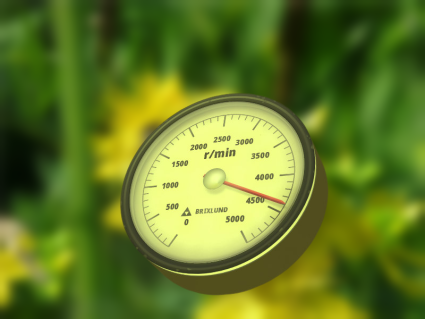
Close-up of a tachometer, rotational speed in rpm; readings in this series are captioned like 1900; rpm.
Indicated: 4400; rpm
